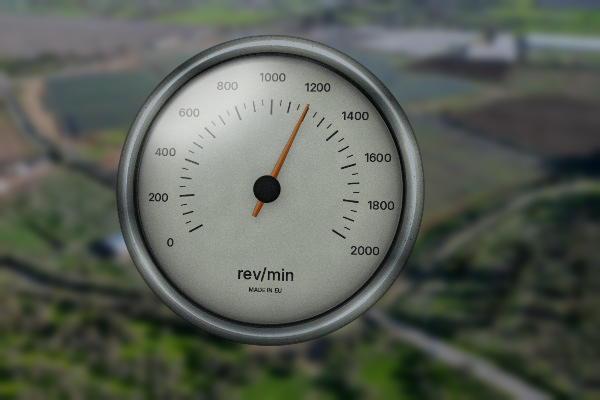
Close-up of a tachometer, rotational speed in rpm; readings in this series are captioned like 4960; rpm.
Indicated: 1200; rpm
